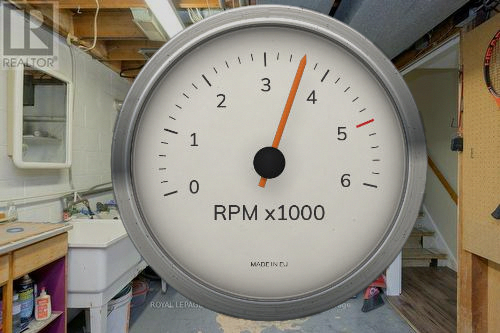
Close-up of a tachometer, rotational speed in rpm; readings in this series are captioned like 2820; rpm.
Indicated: 3600; rpm
